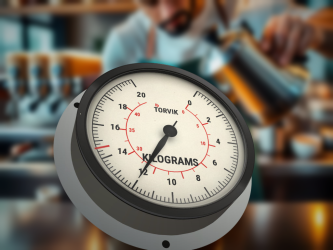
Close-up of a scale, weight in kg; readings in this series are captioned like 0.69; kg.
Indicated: 12; kg
